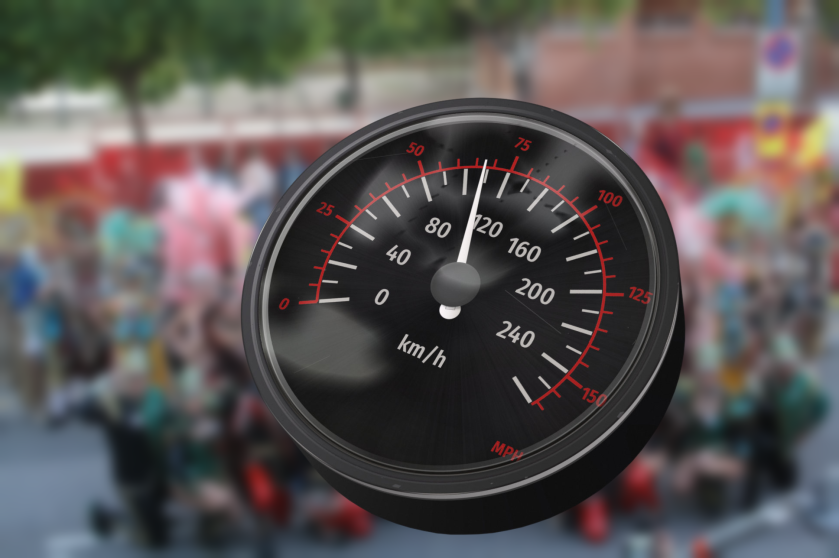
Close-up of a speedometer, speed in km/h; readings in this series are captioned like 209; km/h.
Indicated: 110; km/h
